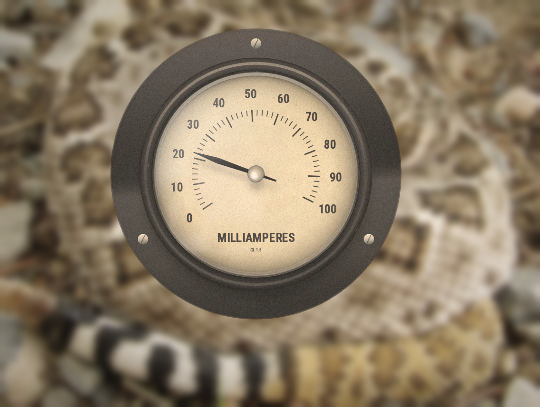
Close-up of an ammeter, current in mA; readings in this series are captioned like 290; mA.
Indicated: 22; mA
